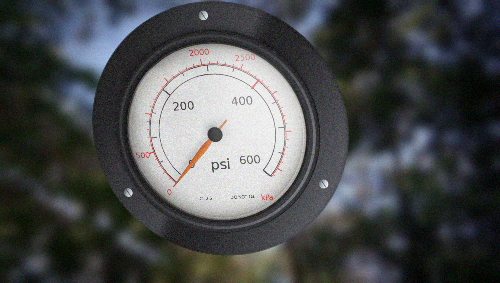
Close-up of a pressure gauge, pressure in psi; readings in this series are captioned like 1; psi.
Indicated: 0; psi
